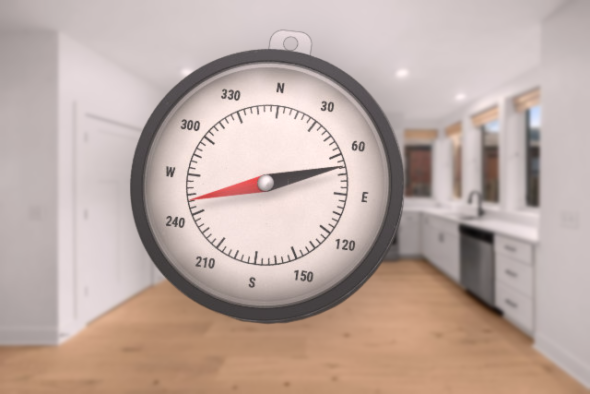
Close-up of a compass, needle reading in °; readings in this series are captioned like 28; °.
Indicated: 250; °
